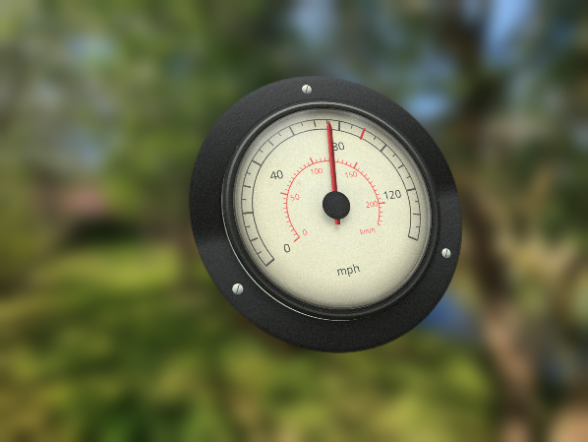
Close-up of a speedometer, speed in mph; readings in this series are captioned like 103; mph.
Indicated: 75; mph
